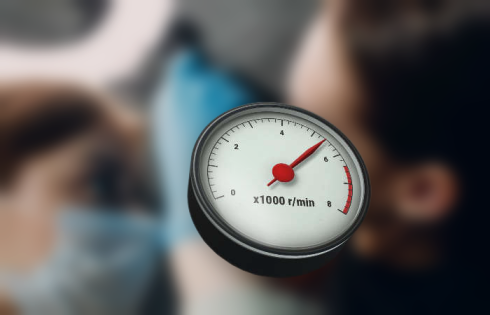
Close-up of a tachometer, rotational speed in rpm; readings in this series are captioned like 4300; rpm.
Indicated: 5400; rpm
